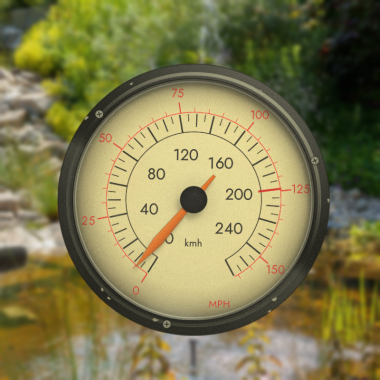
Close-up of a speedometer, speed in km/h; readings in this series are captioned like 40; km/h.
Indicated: 7.5; km/h
